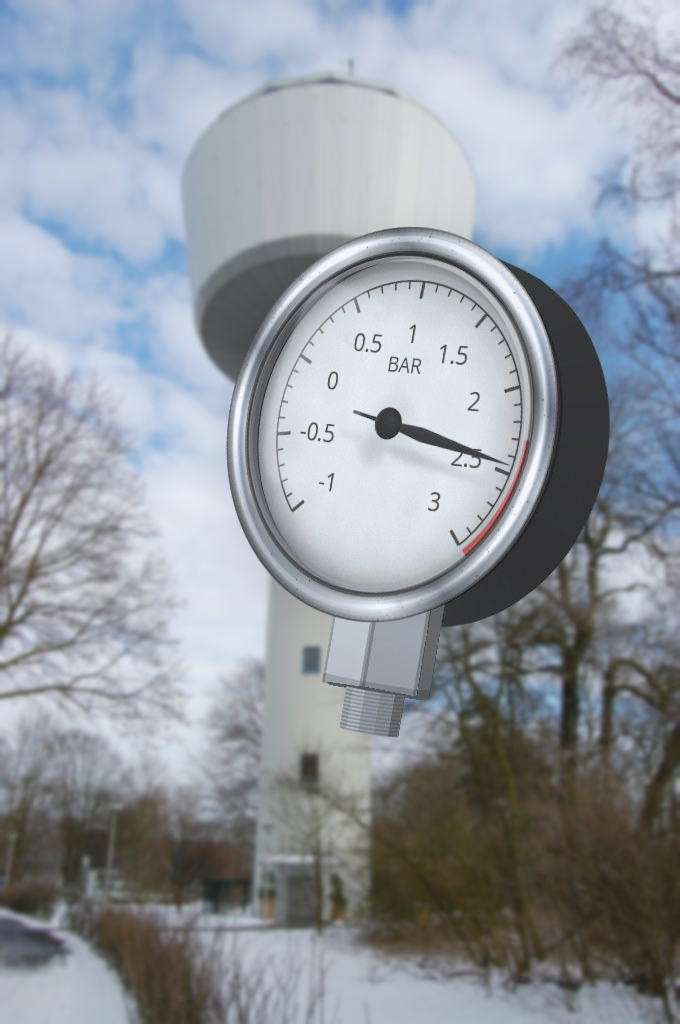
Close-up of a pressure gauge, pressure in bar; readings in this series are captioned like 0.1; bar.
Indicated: 2.45; bar
